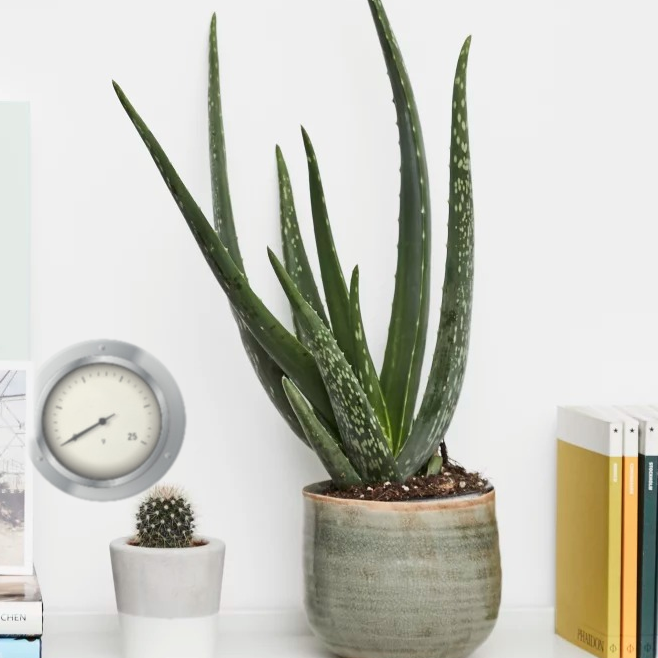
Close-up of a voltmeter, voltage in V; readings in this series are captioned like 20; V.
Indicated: 0; V
